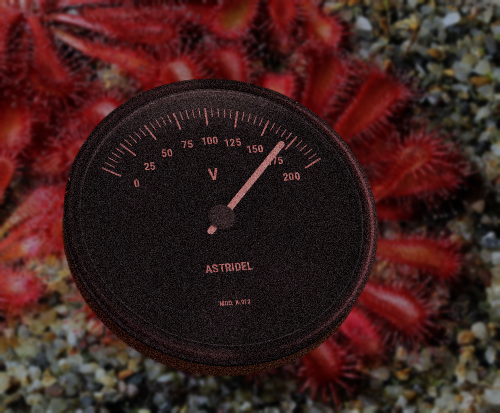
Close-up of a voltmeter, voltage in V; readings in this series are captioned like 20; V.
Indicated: 170; V
